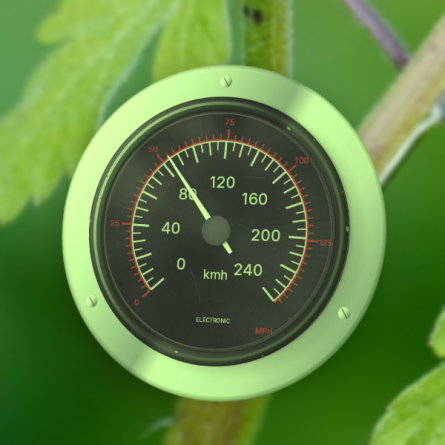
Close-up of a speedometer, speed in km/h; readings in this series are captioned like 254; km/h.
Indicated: 85; km/h
